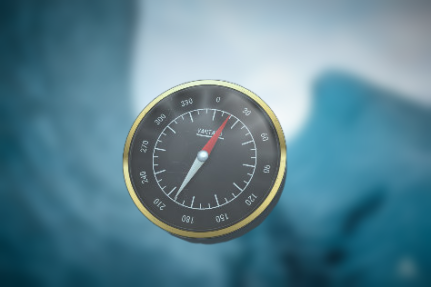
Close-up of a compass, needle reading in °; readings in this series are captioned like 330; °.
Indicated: 20; °
